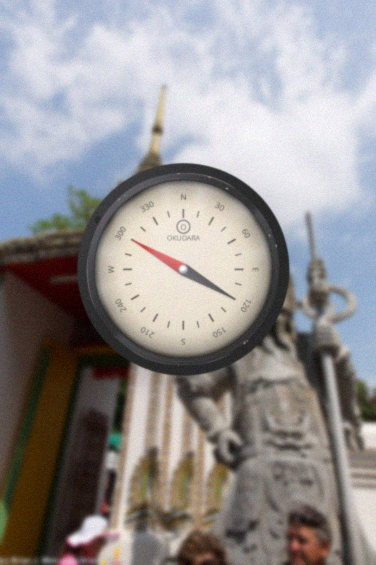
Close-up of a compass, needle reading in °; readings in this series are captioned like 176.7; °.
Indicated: 300; °
